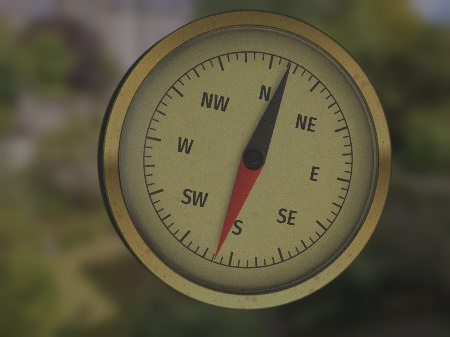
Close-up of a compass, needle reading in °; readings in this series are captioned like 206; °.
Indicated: 190; °
